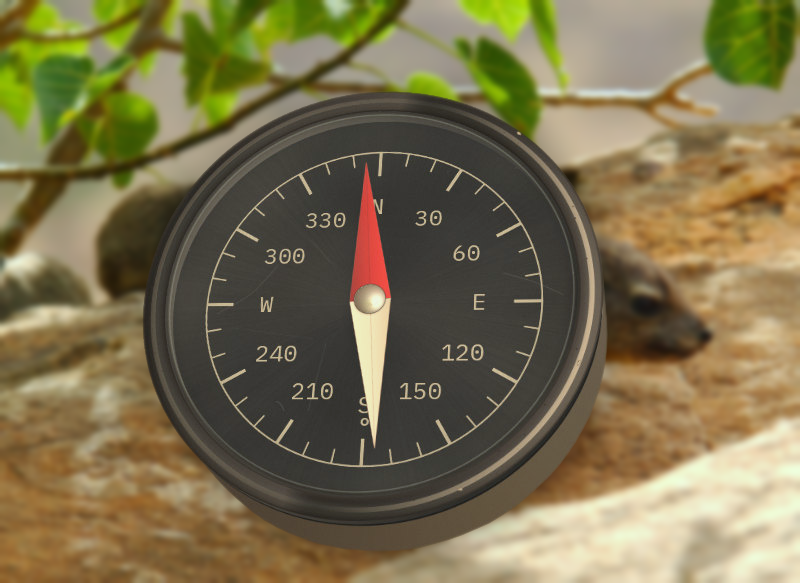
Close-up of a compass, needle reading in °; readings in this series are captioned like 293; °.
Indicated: 355; °
